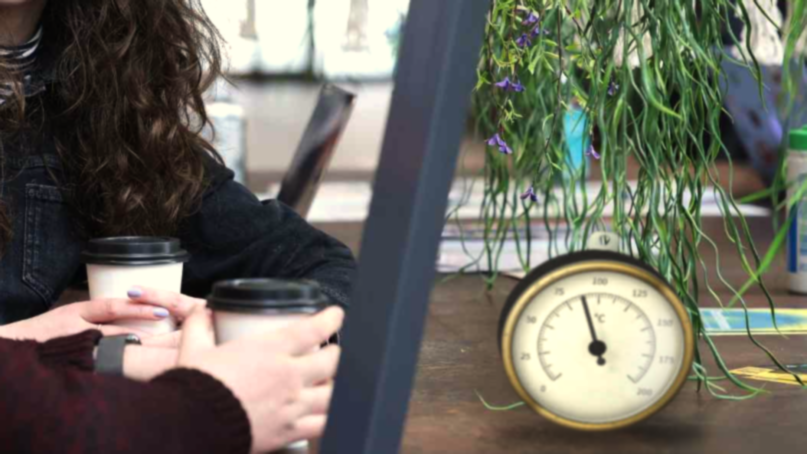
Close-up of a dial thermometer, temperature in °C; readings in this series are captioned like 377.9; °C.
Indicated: 87.5; °C
